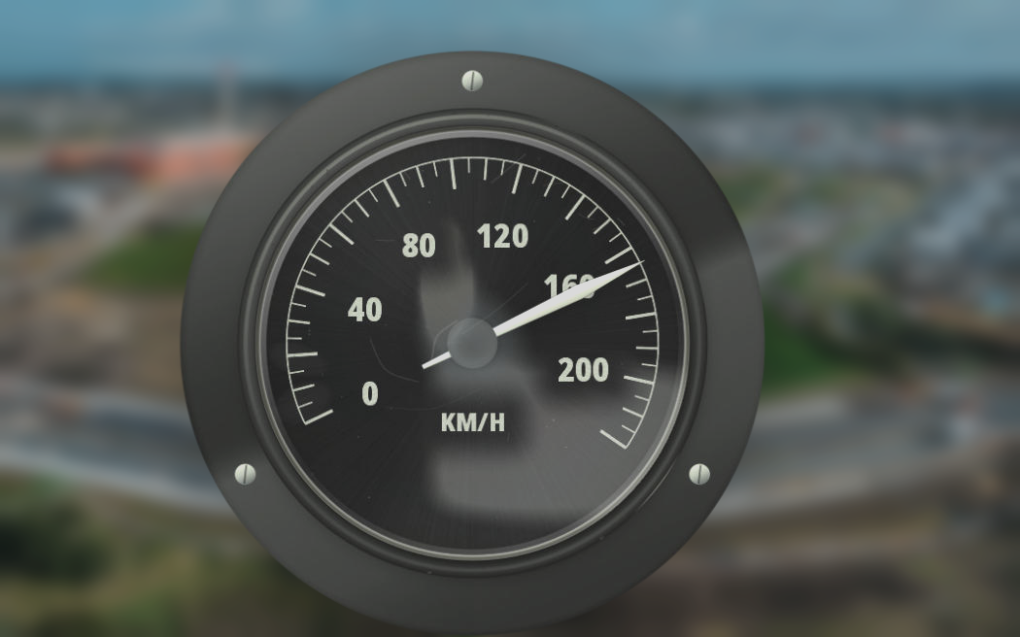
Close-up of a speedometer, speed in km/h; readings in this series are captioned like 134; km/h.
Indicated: 165; km/h
